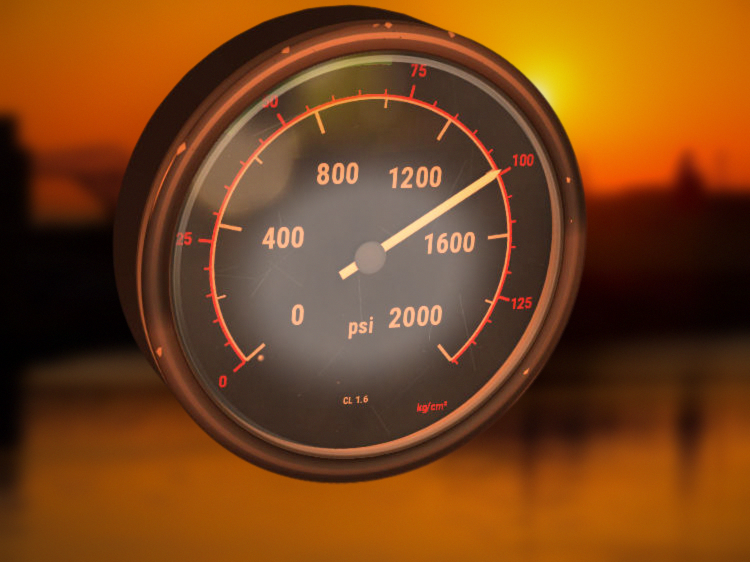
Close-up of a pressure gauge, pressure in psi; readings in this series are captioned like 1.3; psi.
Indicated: 1400; psi
